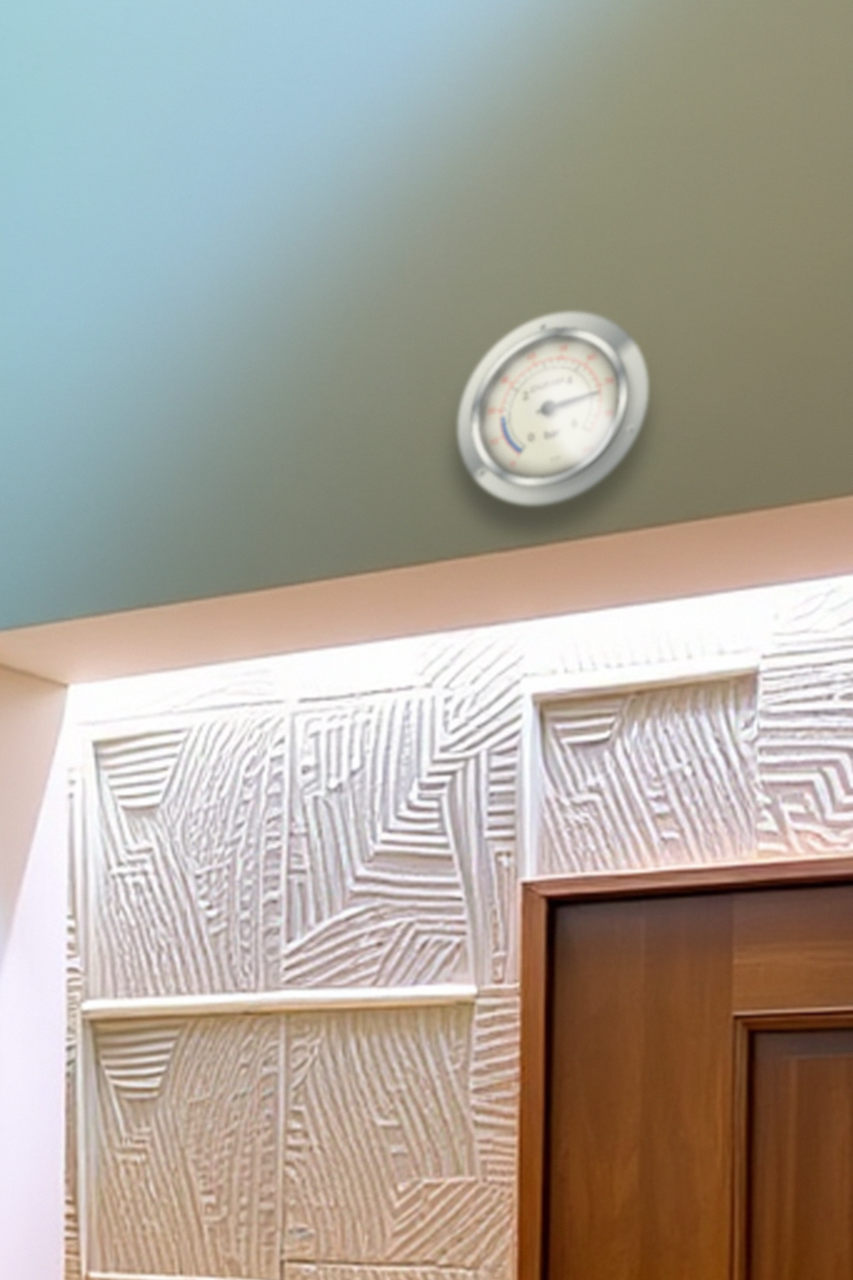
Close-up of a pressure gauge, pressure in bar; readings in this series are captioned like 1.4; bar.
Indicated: 5; bar
